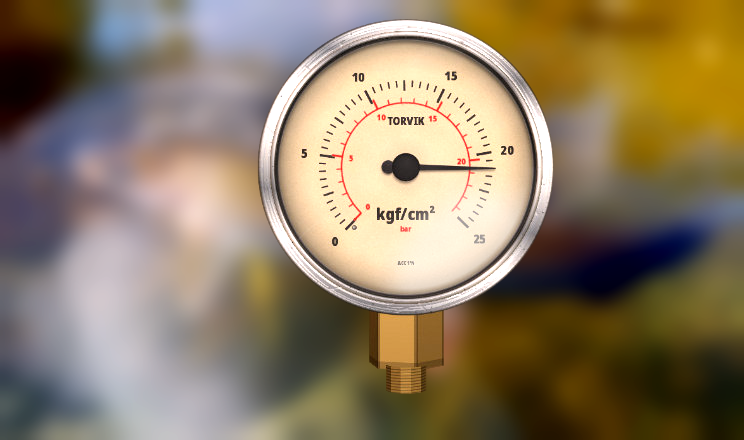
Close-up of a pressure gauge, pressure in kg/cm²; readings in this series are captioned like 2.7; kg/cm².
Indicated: 21; kg/cm²
